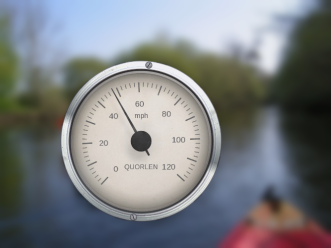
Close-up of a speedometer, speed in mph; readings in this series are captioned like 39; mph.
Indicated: 48; mph
